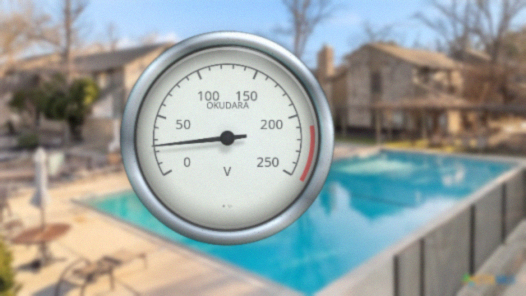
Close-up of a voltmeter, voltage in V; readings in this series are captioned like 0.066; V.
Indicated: 25; V
